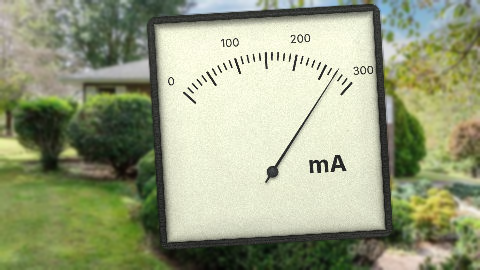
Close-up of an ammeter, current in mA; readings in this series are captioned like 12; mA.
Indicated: 270; mA
